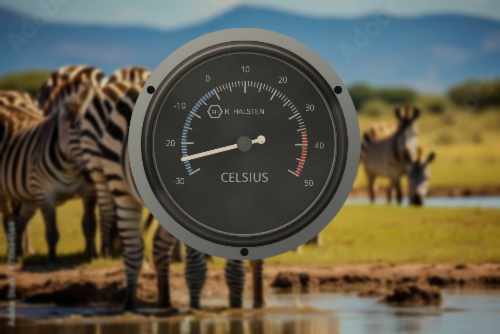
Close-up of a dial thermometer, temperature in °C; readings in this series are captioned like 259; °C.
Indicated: -25; °C
